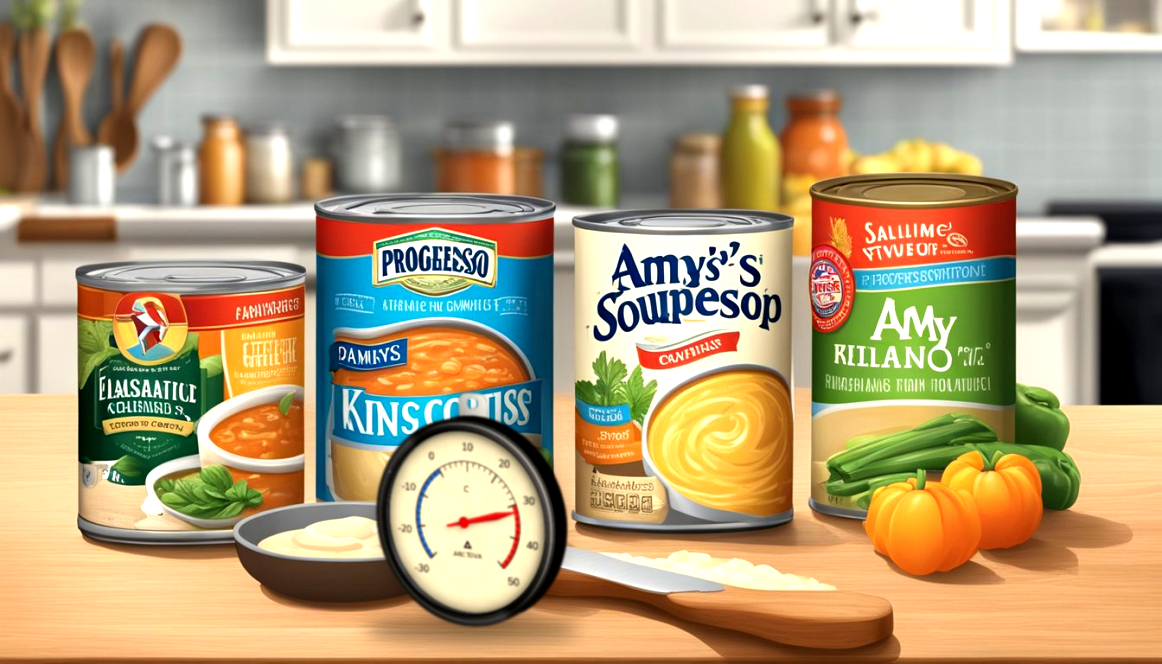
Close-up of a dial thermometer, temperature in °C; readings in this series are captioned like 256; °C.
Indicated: 32; °C
